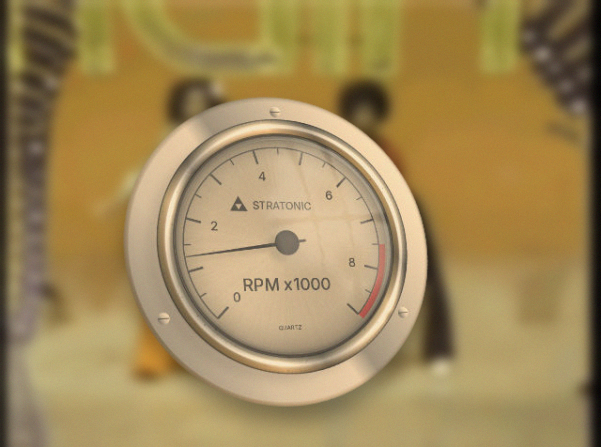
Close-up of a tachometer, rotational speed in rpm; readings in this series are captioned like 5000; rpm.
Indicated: 1250; rpm
